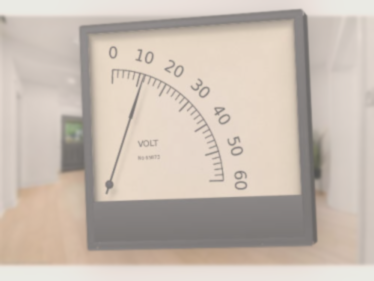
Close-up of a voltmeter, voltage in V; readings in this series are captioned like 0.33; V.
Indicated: 12; V
